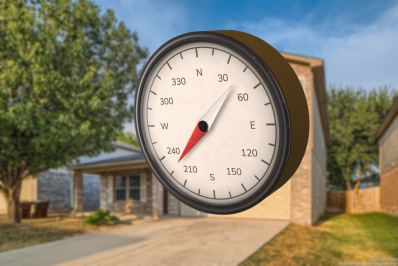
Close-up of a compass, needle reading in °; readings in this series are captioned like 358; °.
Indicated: 225; °
